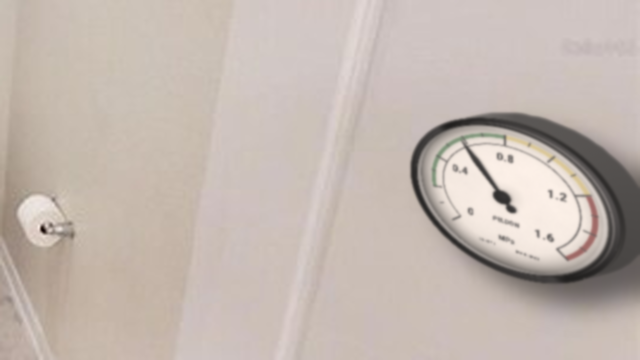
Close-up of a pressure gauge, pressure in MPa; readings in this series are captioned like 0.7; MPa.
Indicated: 0.6; MPa
